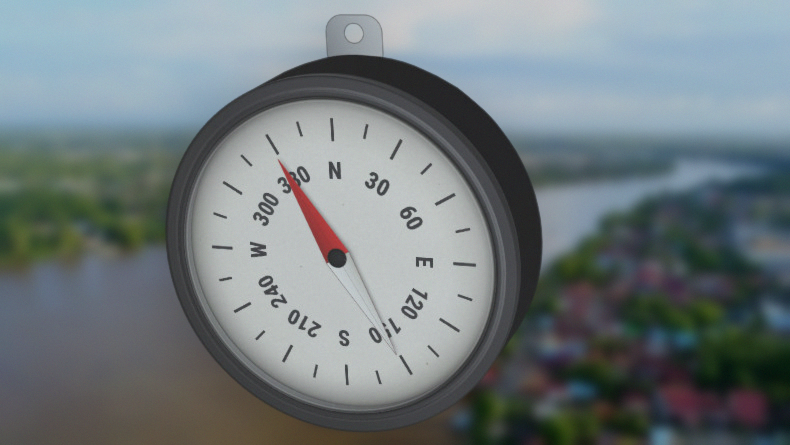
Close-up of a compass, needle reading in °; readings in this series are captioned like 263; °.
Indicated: 330; °
